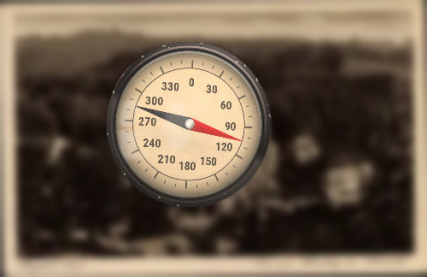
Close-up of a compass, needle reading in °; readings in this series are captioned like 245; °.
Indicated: 105; °
